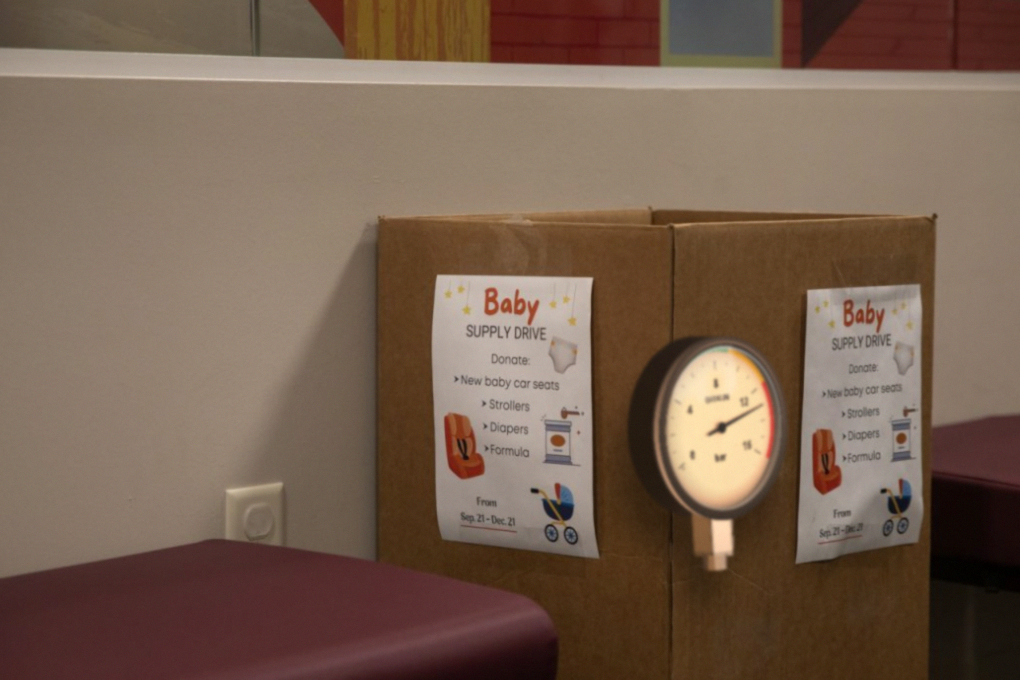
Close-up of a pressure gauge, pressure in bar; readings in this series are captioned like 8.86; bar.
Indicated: 13; bar
